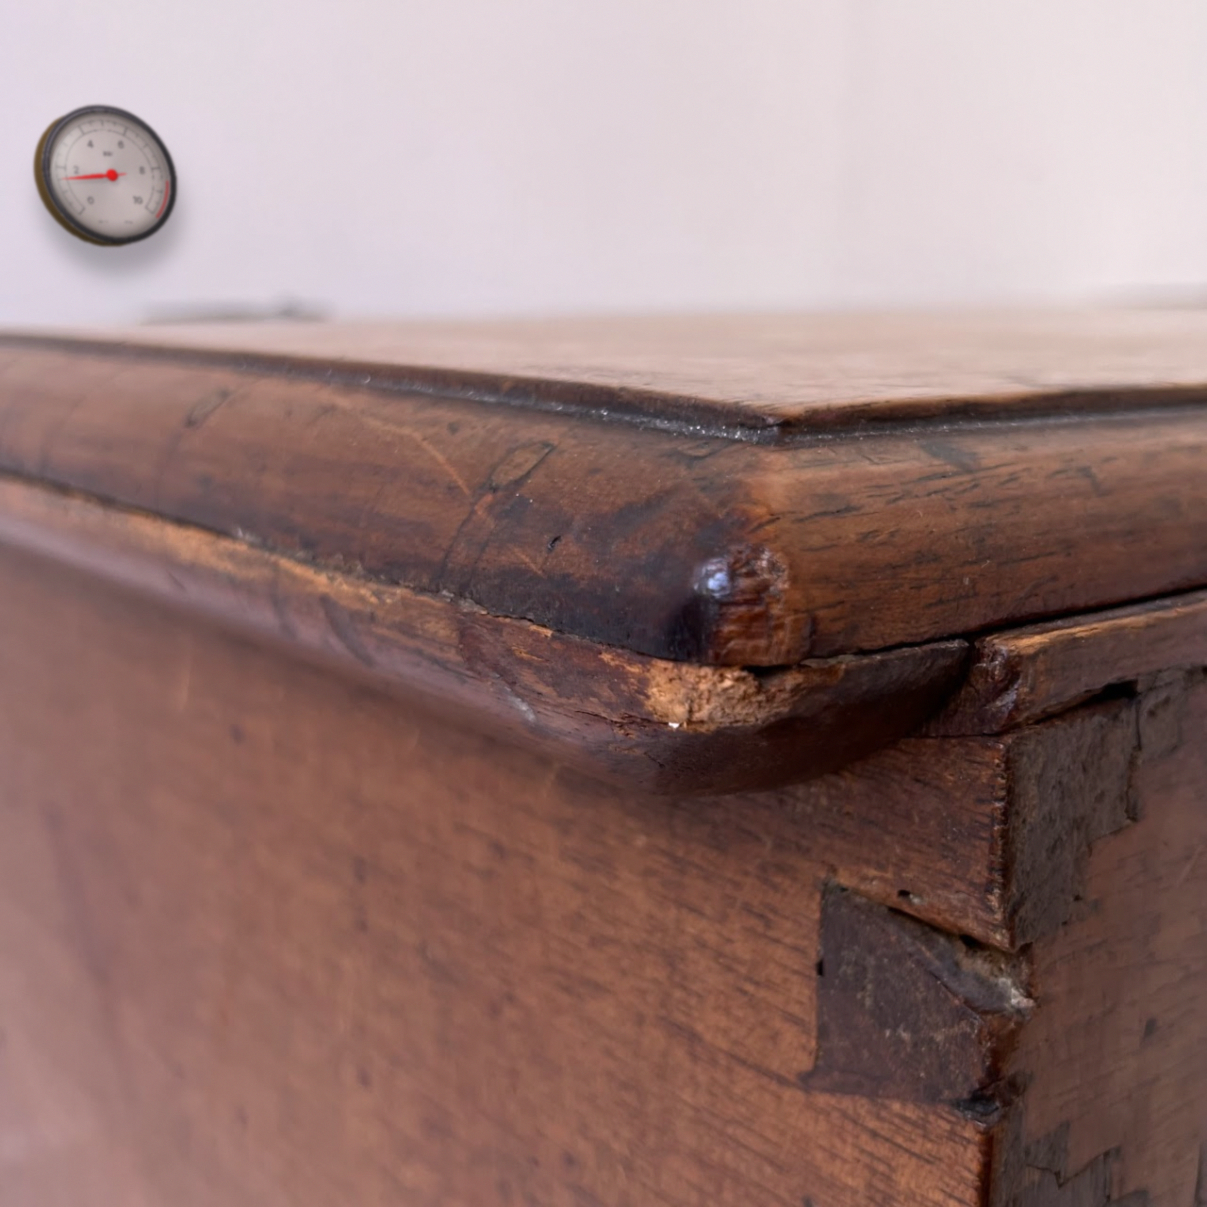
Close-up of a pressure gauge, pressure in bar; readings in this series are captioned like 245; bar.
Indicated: 1.5; bar
